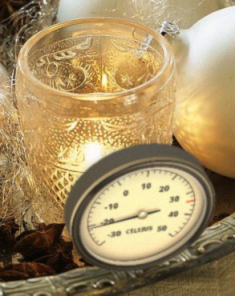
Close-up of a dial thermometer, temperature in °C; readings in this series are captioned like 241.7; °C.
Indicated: -20; °C
